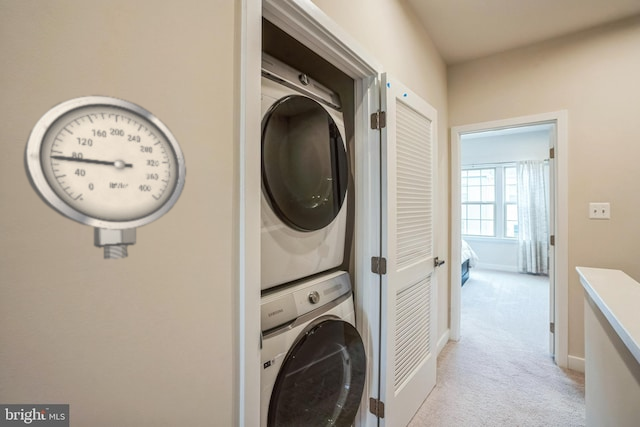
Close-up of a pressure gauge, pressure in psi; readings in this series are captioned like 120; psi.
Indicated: 70; psi
